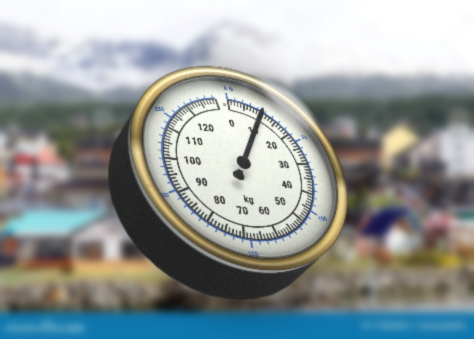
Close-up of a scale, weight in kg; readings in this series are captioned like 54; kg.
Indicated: 10; kg
